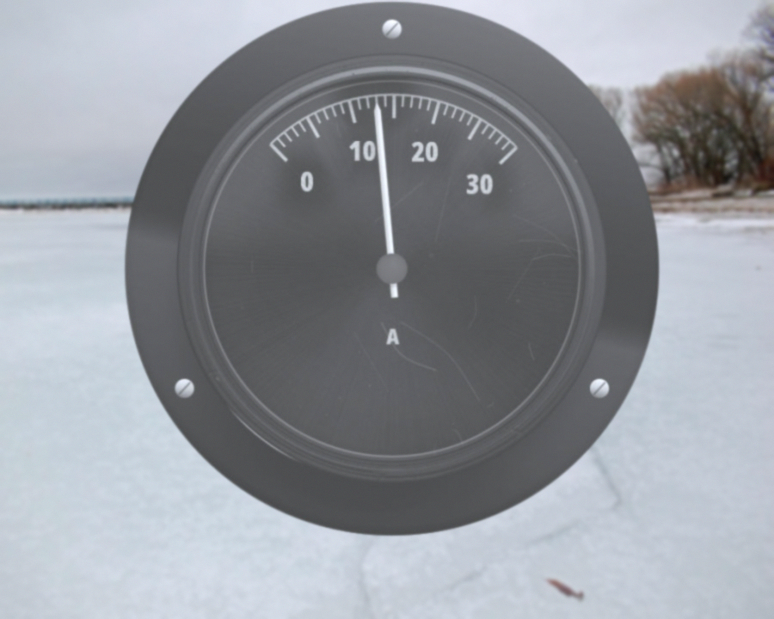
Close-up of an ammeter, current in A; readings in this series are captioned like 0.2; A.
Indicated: 13; A
